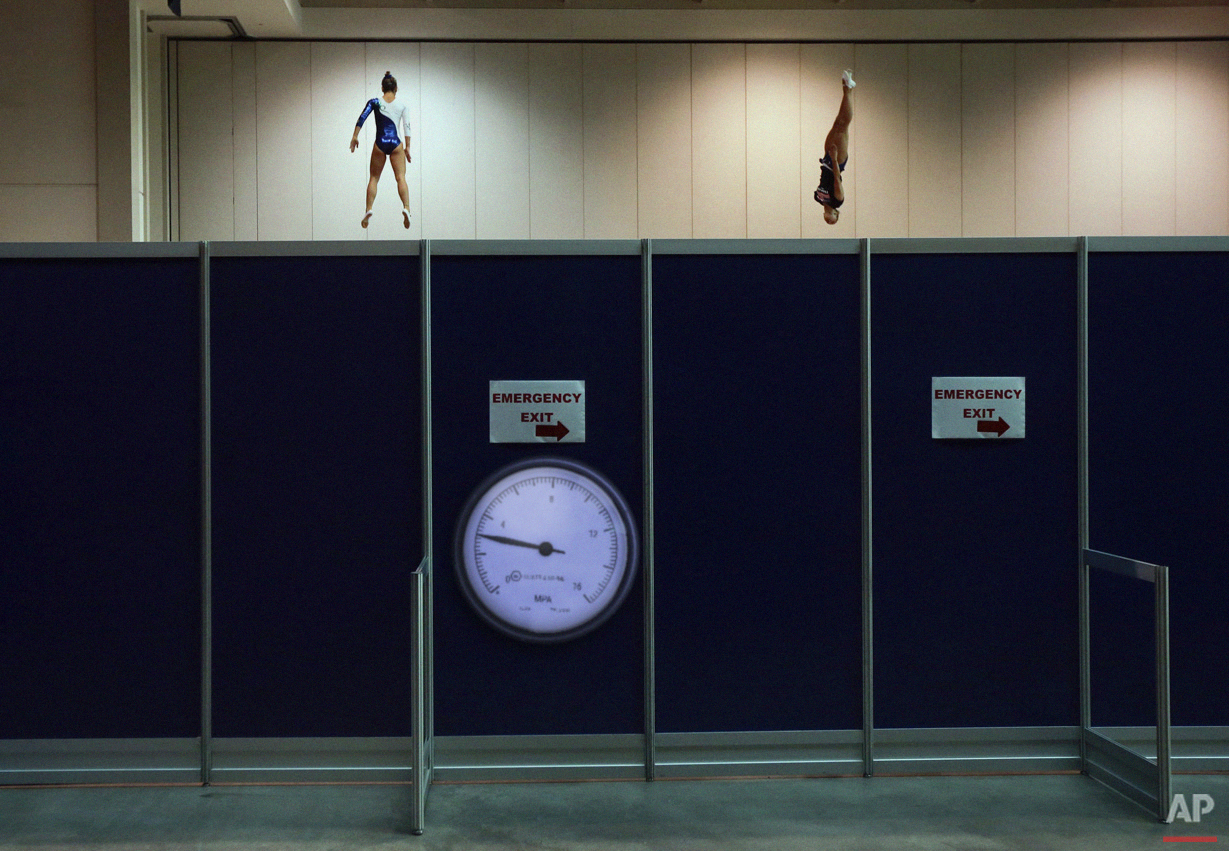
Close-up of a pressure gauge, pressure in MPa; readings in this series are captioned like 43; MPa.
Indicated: 3; MPa
